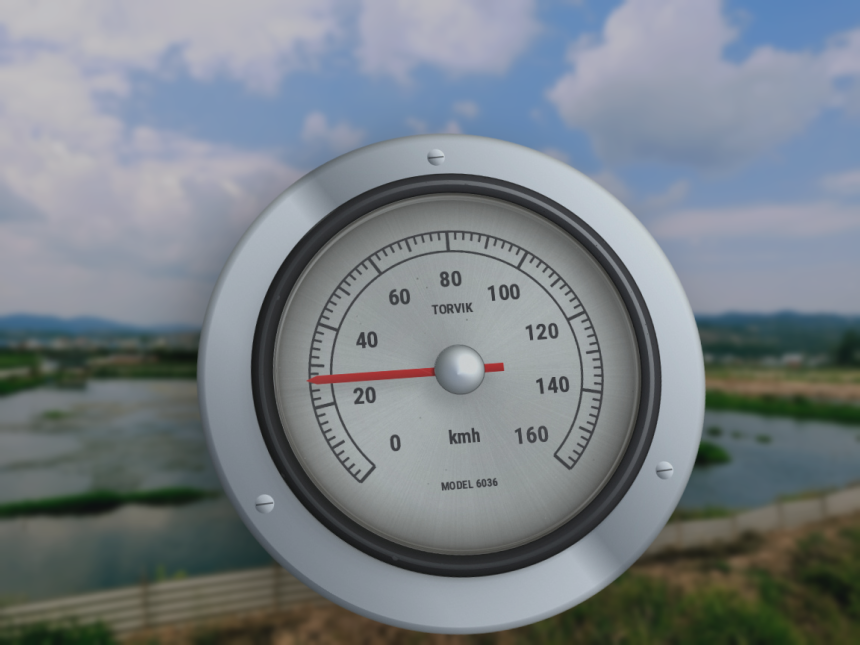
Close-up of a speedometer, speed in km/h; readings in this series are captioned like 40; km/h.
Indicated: 26; km/h
